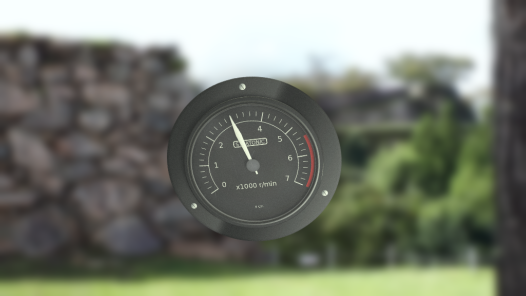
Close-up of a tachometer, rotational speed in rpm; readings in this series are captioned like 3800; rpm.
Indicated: 3000; rpm
